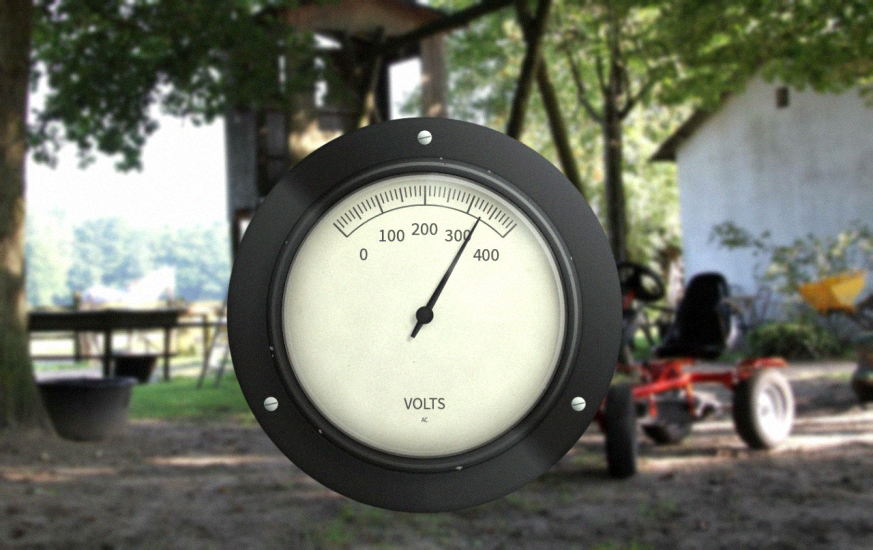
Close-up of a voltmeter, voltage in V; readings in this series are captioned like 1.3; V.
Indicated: 330; V
